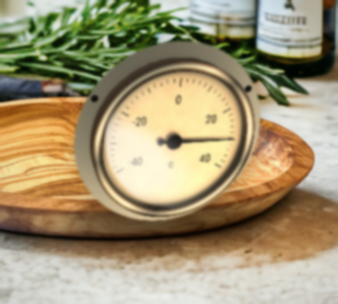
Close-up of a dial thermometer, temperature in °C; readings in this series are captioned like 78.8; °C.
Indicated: 30; °C
